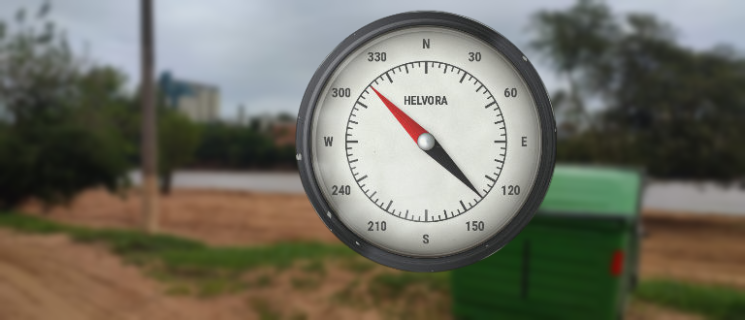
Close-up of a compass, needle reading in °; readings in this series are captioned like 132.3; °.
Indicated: 315; °
